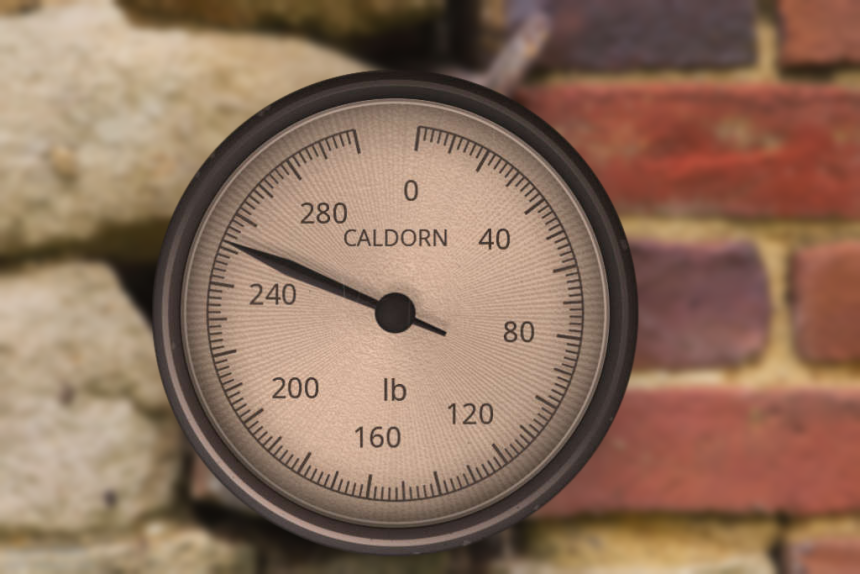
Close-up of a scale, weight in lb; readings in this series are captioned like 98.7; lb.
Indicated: 252; lb
